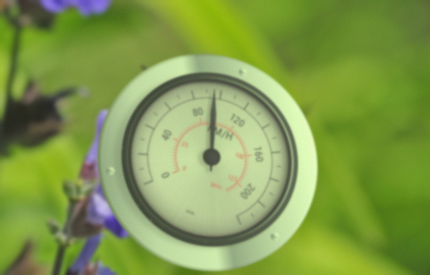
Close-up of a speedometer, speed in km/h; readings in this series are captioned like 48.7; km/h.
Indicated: 95; km/h
